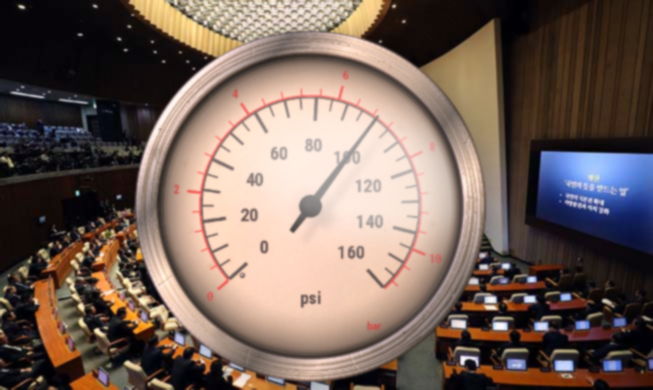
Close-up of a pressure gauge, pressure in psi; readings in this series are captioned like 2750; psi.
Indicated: 100; psi
